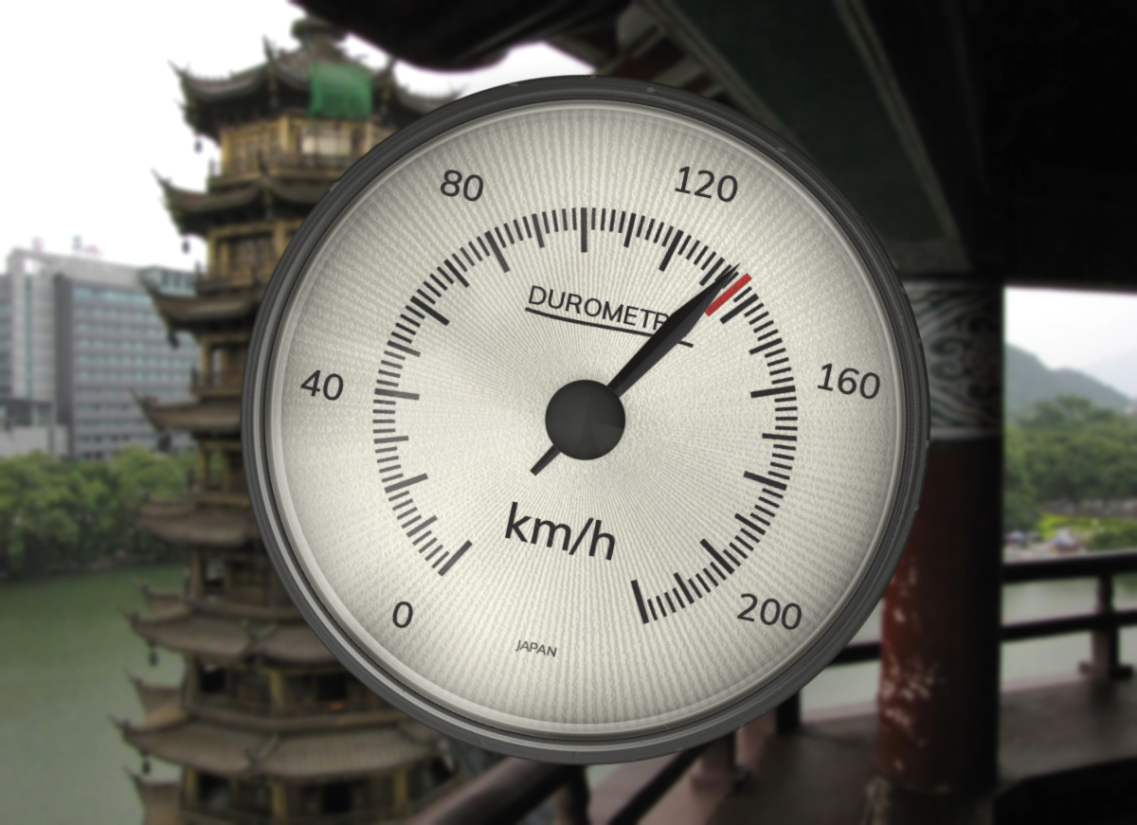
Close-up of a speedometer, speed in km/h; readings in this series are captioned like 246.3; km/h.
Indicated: 133; km/h
